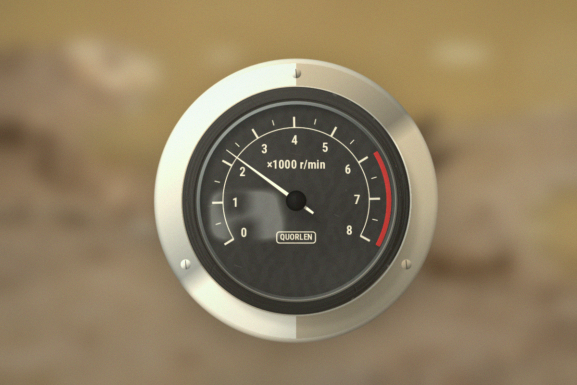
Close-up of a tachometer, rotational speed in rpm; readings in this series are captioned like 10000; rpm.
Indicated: 2250; rpm
